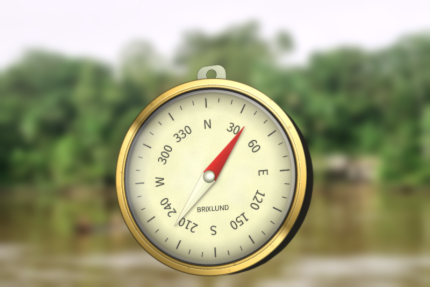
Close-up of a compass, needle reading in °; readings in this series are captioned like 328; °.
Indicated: 40; °
